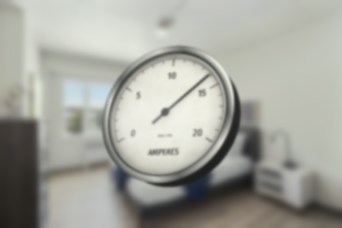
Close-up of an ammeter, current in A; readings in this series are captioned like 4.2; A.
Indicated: 14; A
